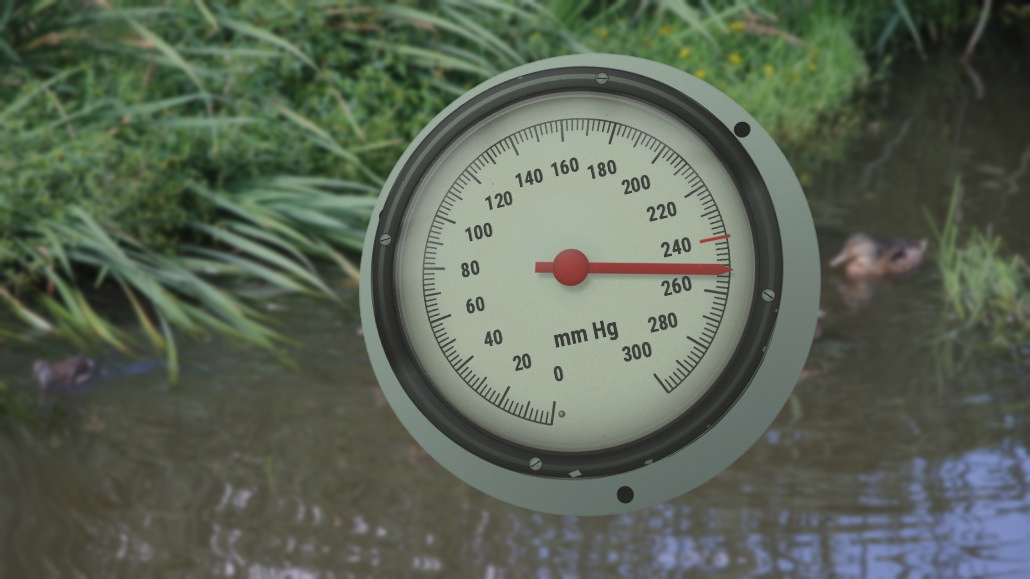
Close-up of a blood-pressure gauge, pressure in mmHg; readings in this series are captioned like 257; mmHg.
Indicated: 252; mmHg
